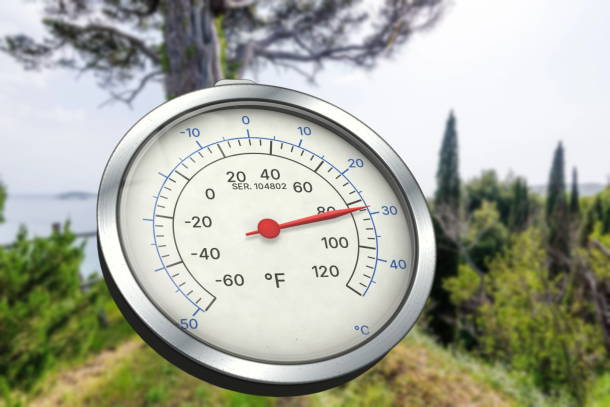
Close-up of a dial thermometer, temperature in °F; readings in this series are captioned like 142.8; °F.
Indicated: 84; °F
